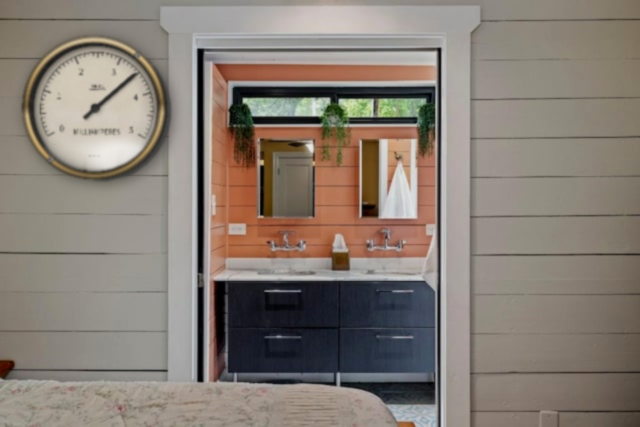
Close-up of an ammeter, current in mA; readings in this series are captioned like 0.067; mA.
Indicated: 3.5; mA
